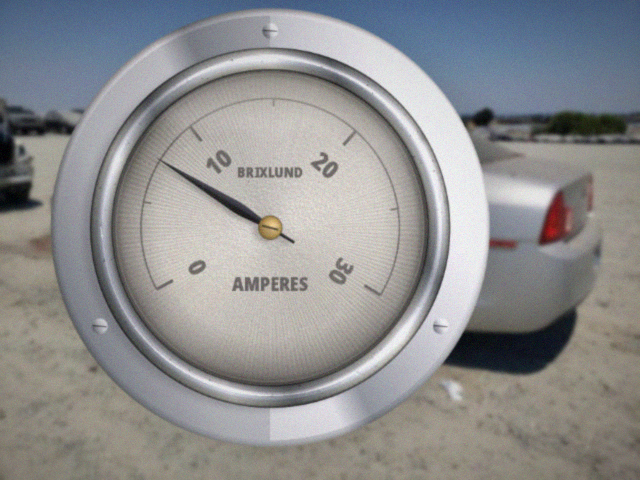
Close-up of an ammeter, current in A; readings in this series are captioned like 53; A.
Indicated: 7.5; A
